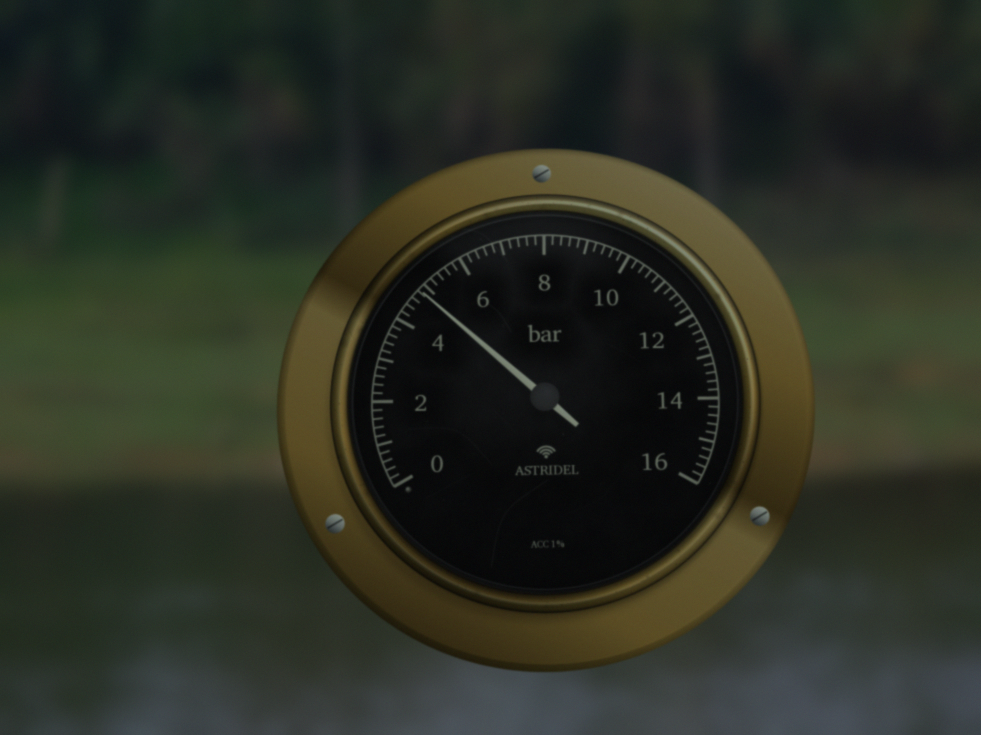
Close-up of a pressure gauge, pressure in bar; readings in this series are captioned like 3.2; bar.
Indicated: 4.8; bar
